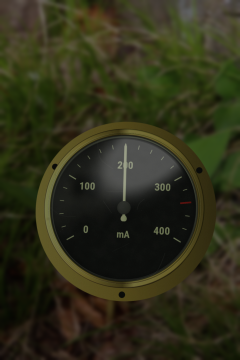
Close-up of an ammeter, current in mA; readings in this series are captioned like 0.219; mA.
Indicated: 200; mA
